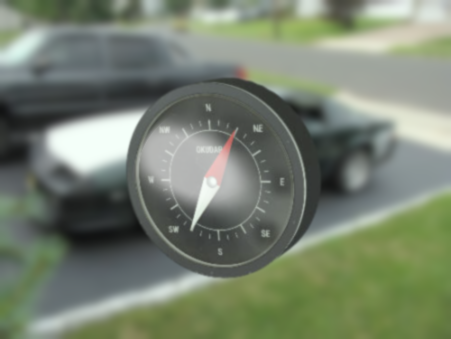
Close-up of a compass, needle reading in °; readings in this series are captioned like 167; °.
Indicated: 30; °
